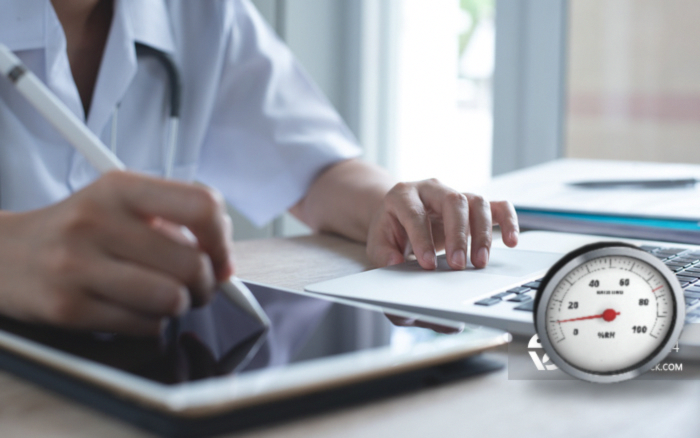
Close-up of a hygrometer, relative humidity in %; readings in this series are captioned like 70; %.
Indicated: 10; %
